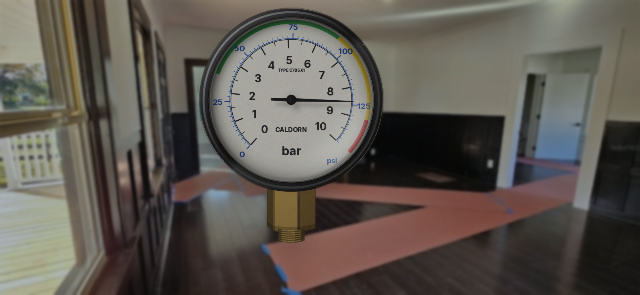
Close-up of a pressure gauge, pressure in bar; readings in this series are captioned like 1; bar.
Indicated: 8.5; bar
